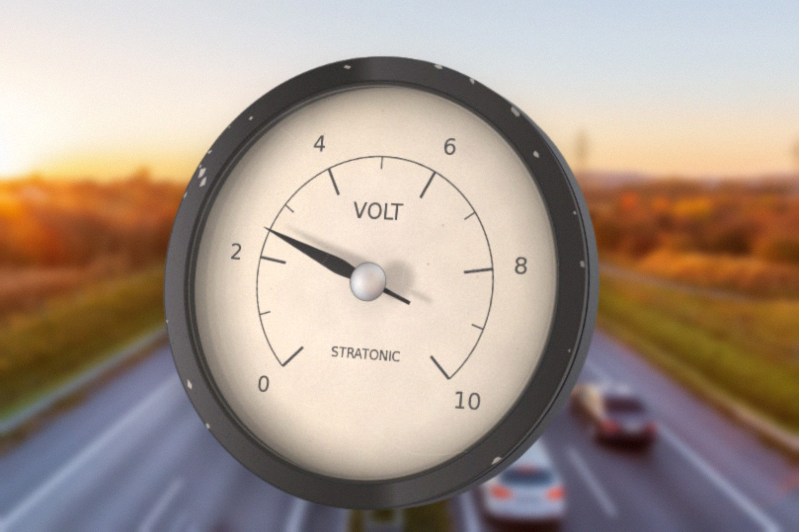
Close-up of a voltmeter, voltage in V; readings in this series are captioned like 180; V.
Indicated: 2.5; V
